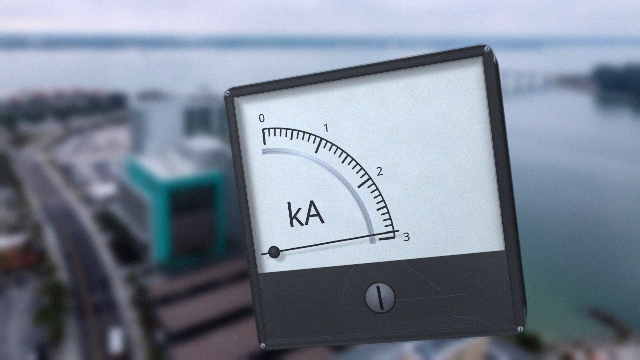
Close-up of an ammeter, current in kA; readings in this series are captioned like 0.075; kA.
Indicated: 2.9; kA
